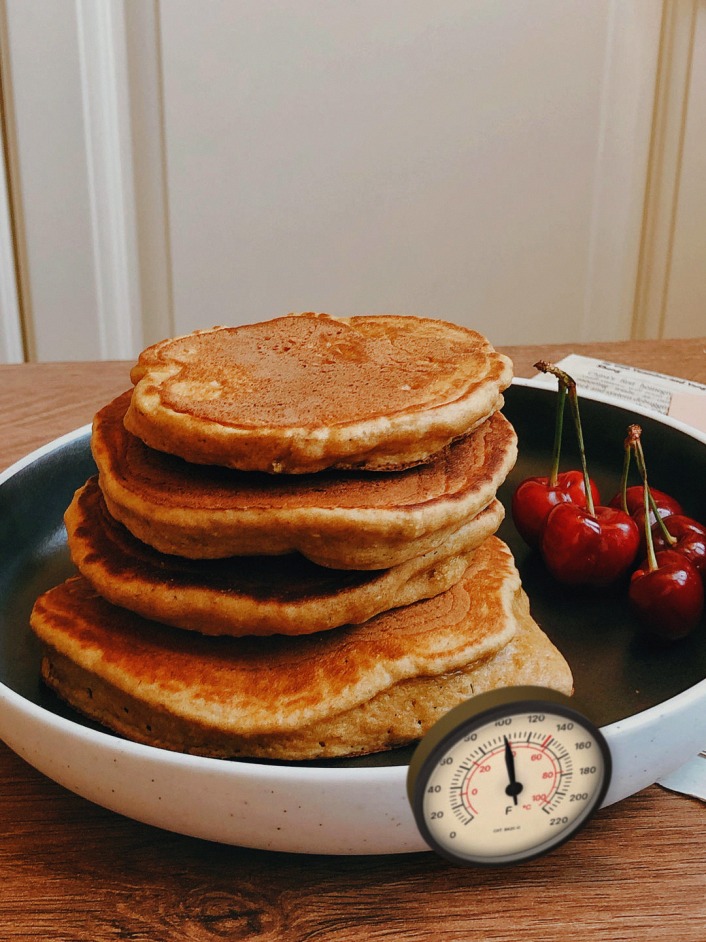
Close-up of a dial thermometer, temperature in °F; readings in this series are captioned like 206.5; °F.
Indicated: 100; °F
